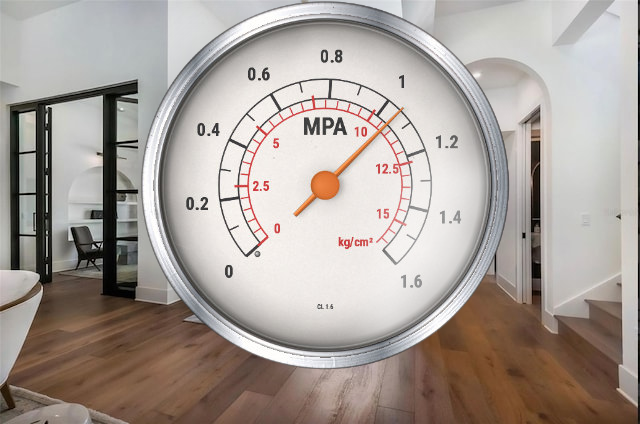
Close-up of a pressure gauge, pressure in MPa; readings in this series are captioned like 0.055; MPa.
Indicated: 1.05; MPa
